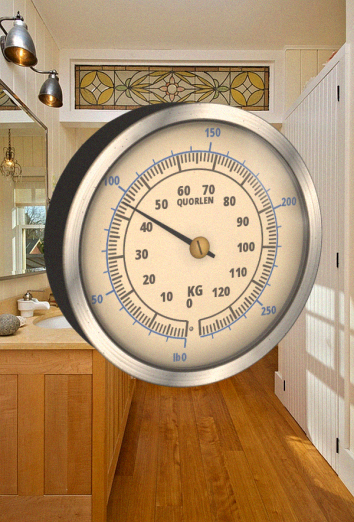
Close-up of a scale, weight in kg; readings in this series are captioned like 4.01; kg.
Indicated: 43; kg
